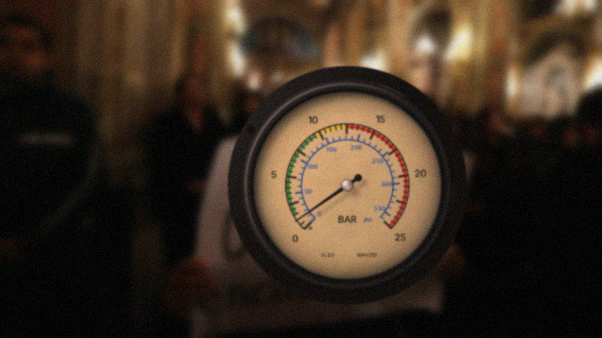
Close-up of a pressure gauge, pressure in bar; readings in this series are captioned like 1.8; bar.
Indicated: 1; bar
